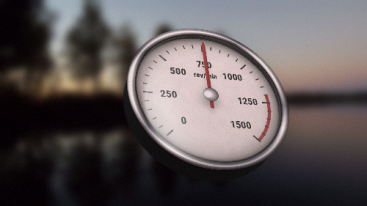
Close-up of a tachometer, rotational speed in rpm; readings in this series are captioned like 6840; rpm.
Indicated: 750; rpm
